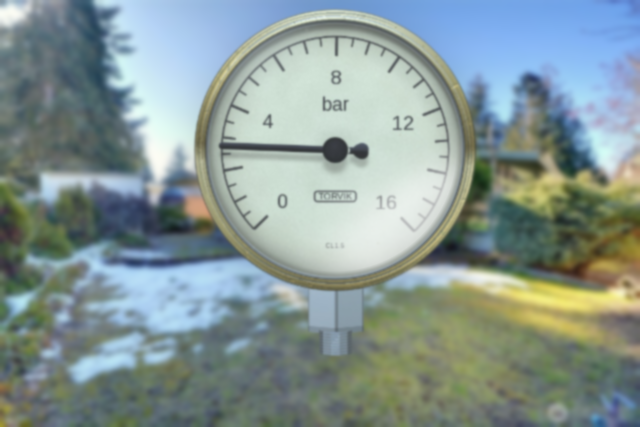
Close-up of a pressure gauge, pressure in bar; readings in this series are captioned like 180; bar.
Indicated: 2.75; bar
